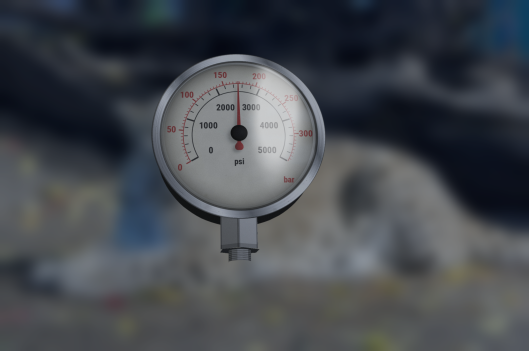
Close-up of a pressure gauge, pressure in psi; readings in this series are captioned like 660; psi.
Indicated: 2500; psi
